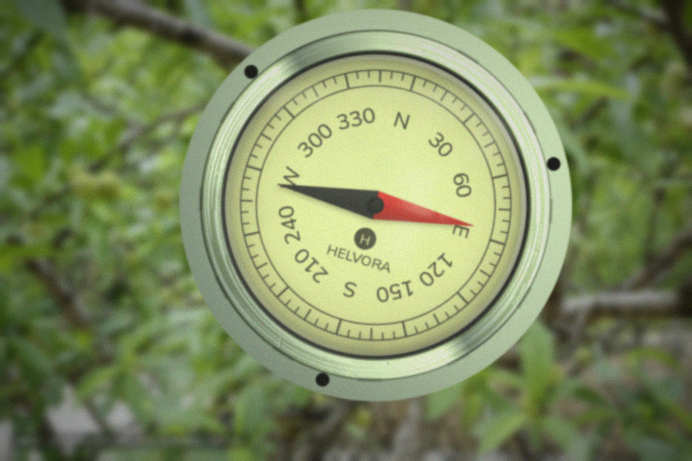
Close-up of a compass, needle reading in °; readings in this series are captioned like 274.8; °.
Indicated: 85; °
